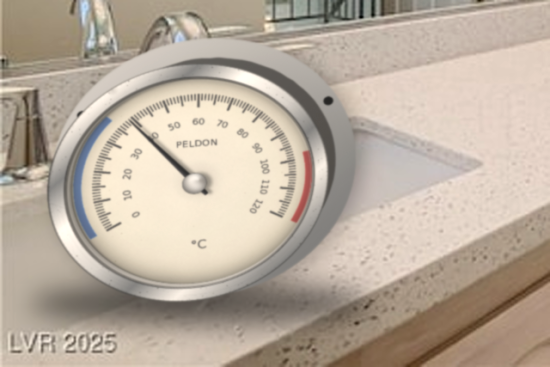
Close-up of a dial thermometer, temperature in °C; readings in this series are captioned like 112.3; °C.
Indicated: 40; °C
